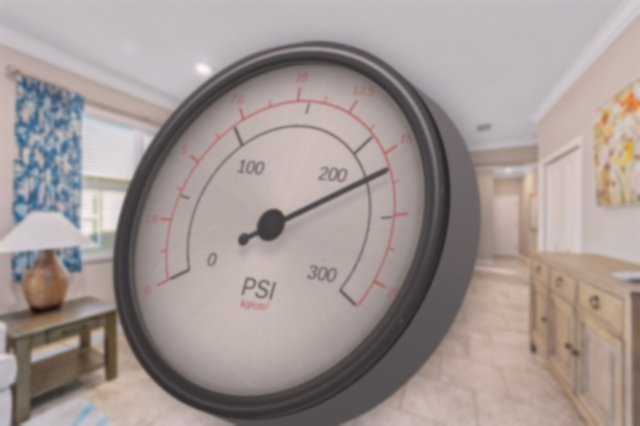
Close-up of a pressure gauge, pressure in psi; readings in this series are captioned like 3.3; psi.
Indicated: 225; psi
